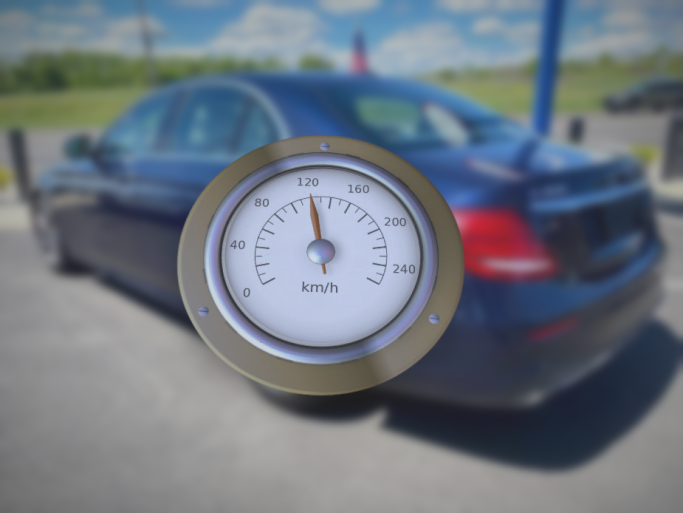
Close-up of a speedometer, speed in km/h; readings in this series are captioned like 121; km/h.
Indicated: 120; km/h
